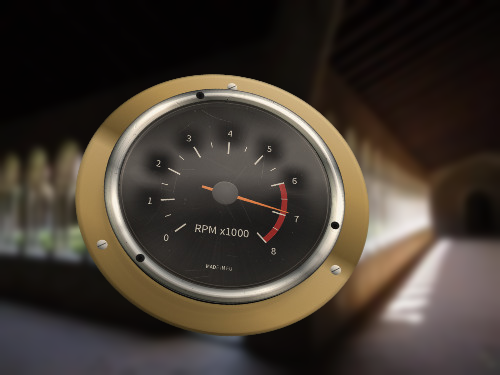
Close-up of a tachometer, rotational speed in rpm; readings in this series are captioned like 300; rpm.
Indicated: 7000; rpm
